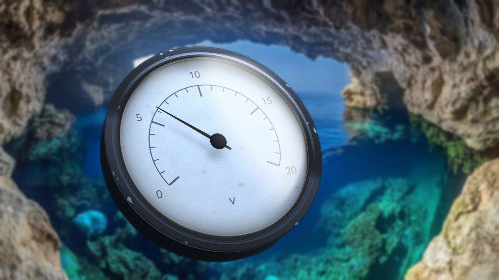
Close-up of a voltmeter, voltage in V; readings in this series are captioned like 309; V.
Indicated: 6; V
